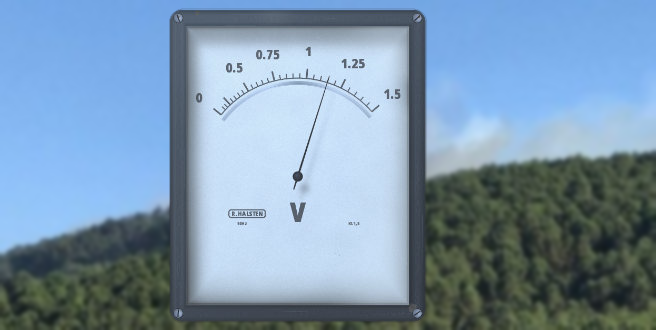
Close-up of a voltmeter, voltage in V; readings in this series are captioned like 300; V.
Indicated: 1.15; V
